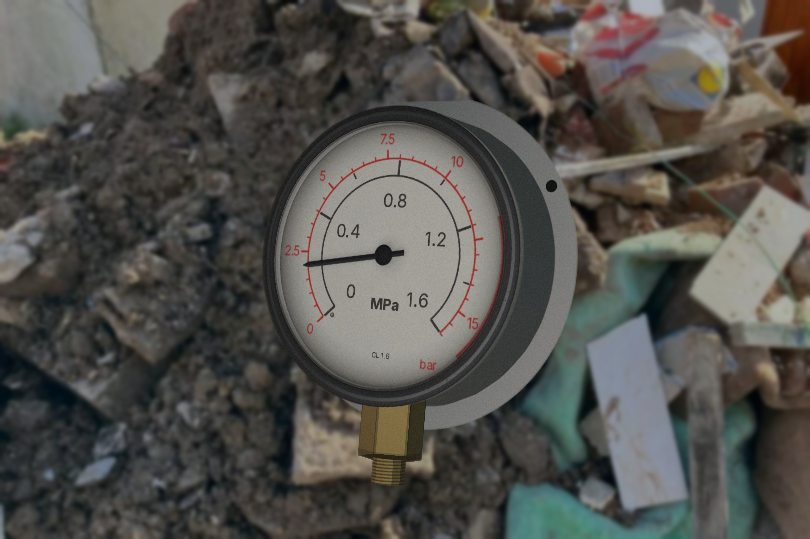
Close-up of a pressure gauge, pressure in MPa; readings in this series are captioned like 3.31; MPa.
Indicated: 0.2; MPa
